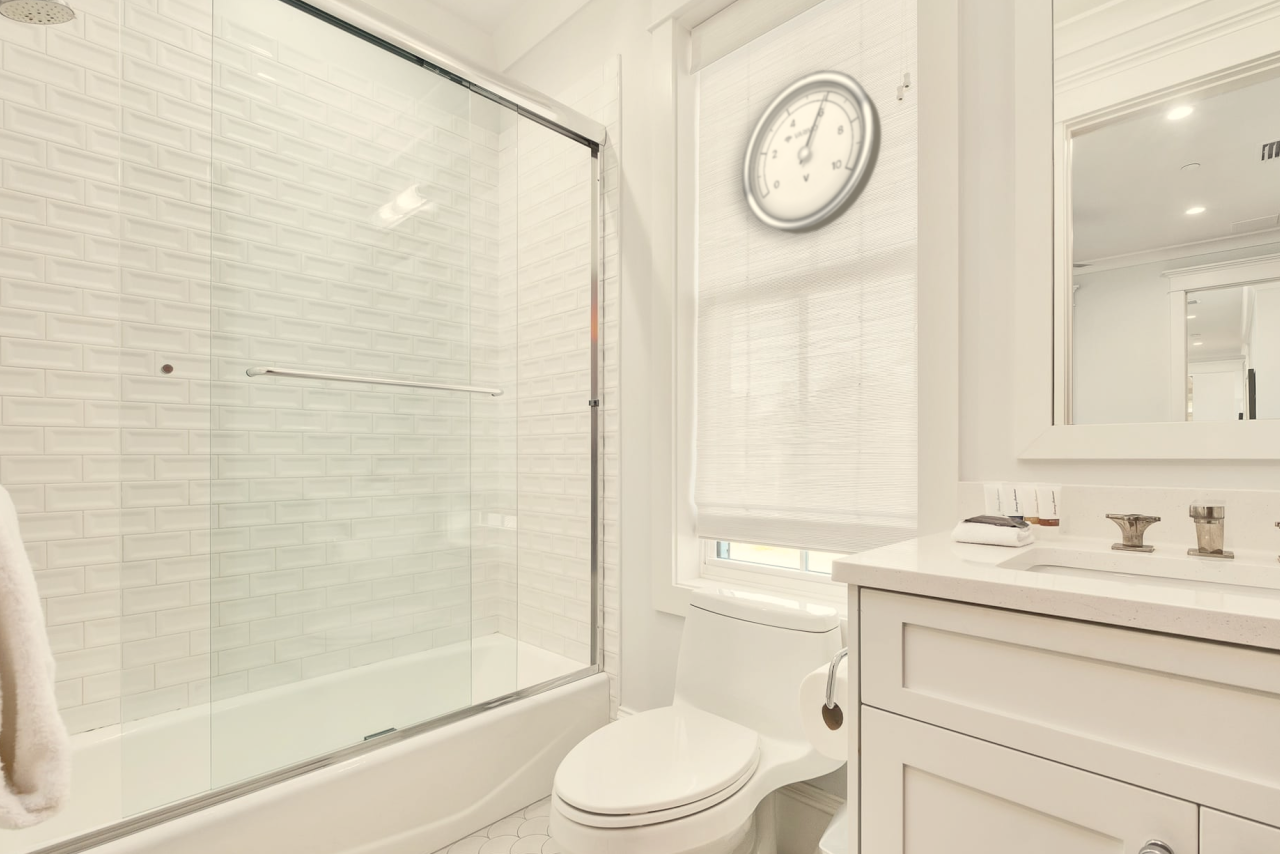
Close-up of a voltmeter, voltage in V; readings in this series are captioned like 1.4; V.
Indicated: 6; V
